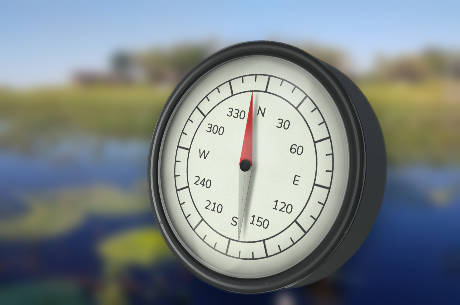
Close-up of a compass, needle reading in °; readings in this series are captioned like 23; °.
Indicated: 350; °
